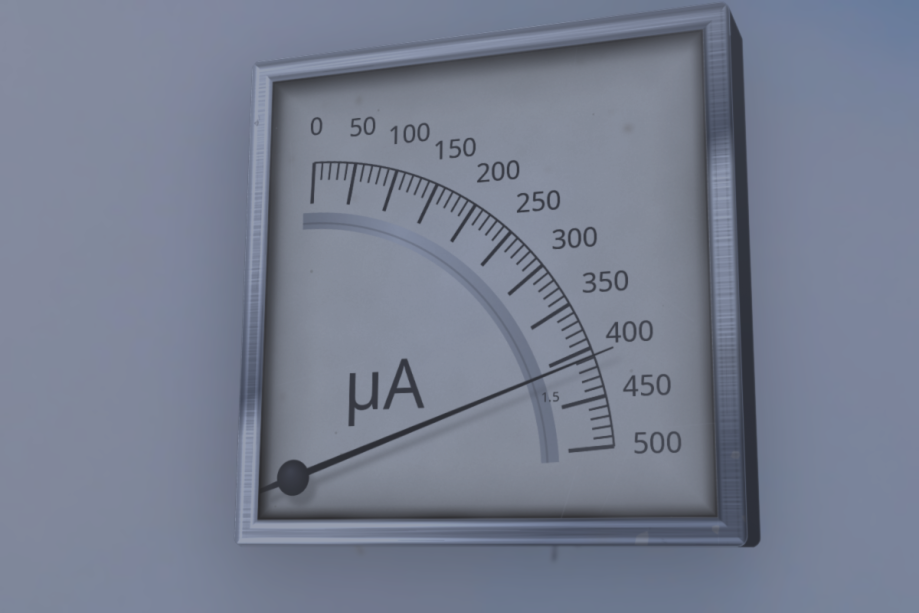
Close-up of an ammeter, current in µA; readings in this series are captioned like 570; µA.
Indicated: 410; µA
